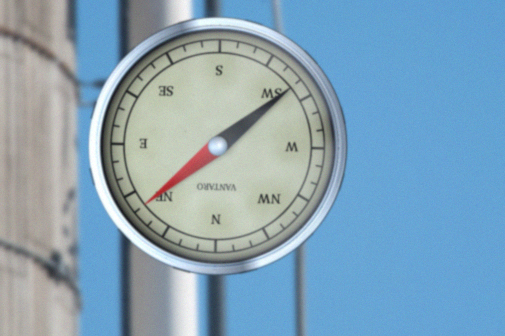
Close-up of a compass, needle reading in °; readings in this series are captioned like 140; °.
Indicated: 50; °
